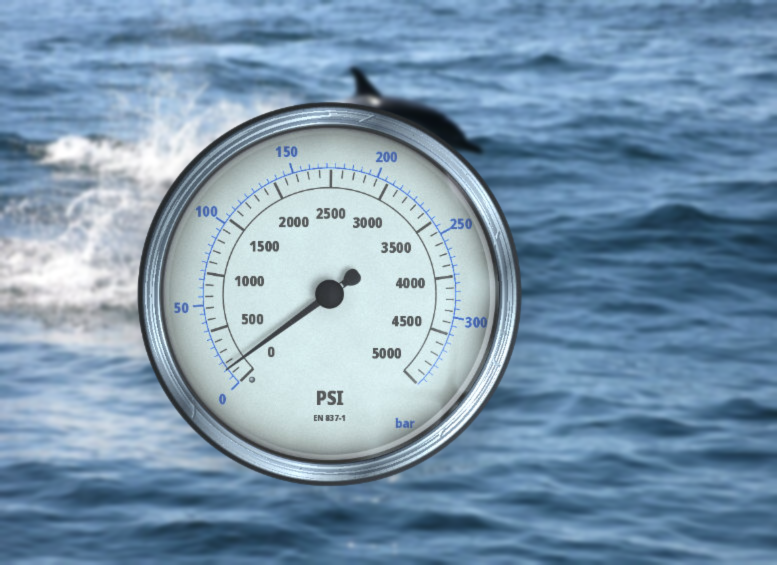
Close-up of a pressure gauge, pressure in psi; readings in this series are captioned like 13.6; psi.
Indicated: 150; psi
